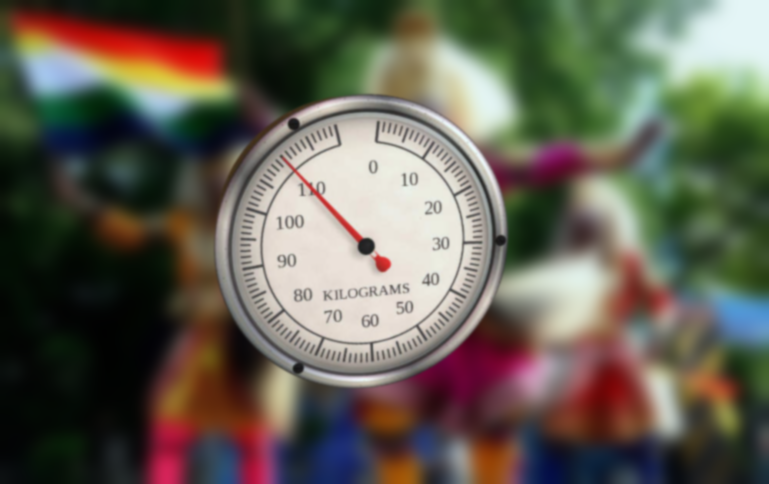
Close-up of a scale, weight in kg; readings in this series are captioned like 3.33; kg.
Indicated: 110; kg
